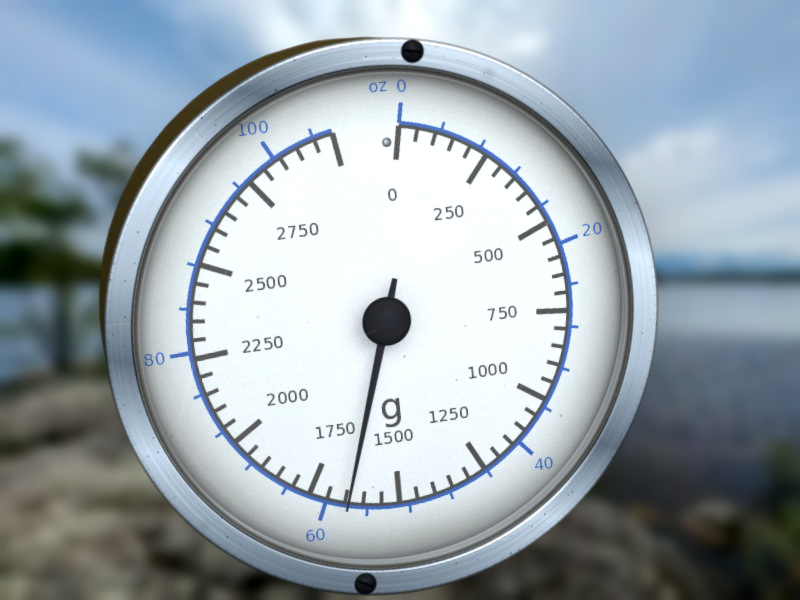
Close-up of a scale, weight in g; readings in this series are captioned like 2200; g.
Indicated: 1650; g
